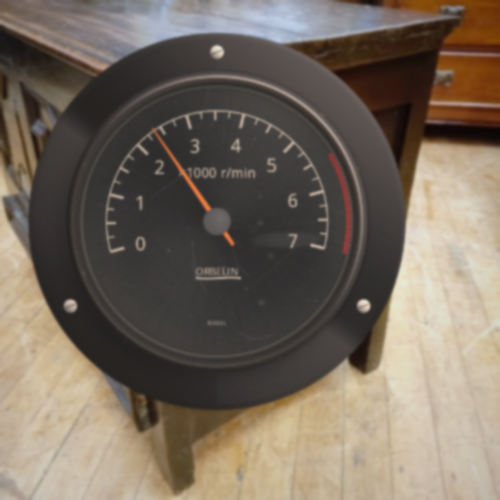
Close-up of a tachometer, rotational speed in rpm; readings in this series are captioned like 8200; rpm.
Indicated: 2375; rpm
